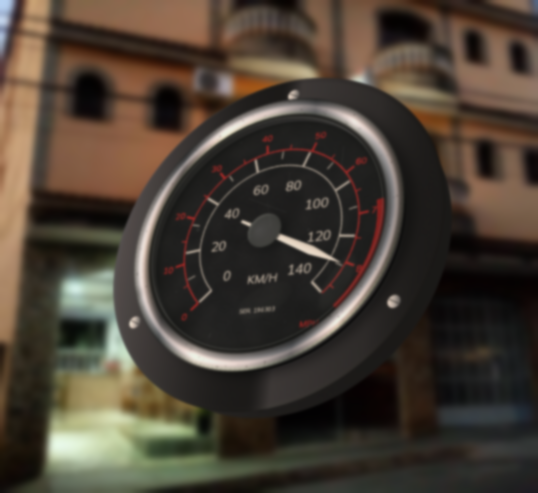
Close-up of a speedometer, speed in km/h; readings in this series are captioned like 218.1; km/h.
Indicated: 130; km/h
